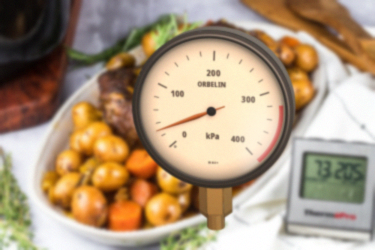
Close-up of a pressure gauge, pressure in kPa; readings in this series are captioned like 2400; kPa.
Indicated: 30; kPa
